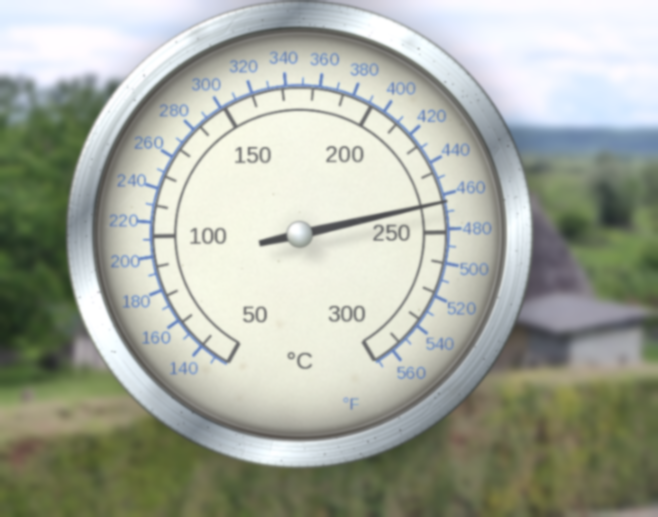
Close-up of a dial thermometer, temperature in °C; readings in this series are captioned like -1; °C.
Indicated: 240; °C
